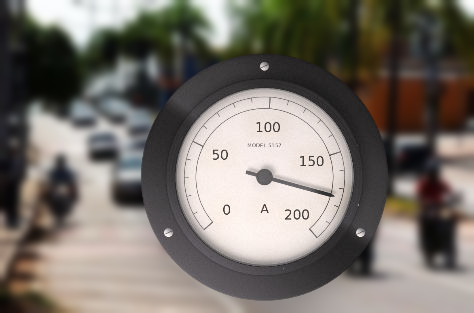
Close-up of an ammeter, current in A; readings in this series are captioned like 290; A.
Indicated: 175; A
